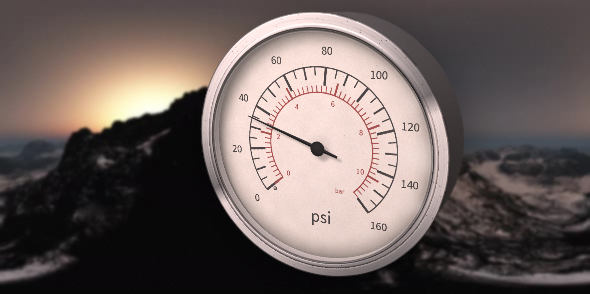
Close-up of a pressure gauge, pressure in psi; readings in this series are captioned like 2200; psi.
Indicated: 35; psi
